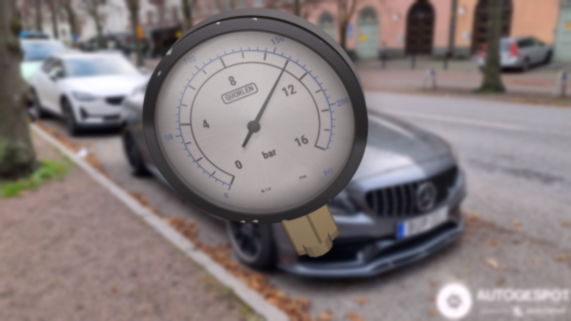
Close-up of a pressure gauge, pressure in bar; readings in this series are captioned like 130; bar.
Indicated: 11; bar
